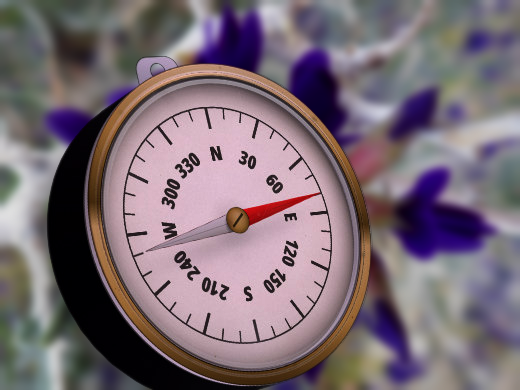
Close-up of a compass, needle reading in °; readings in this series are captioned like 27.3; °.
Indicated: 80; °
